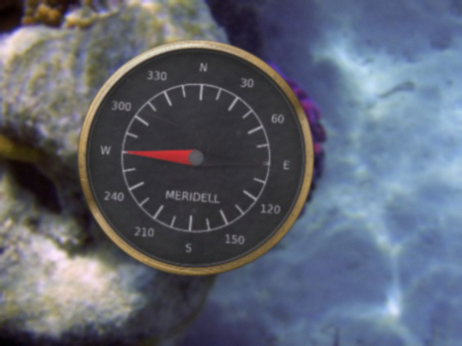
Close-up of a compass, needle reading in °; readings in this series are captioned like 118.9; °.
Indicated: 270; °
